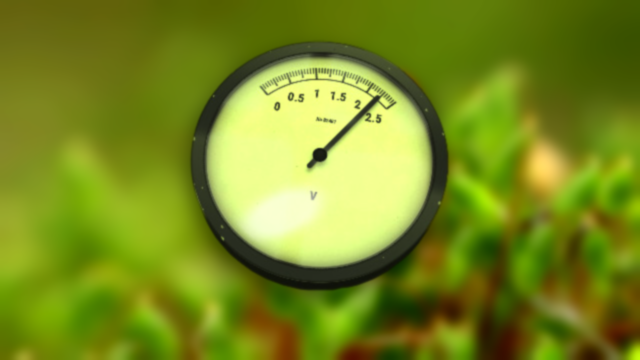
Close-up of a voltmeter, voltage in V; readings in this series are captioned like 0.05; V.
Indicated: 2.25; V
